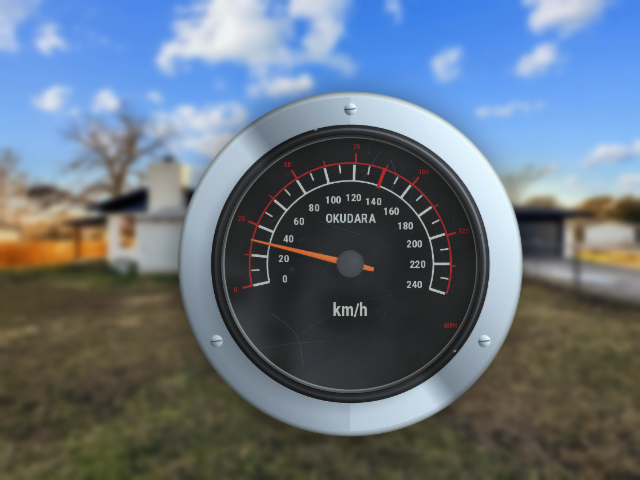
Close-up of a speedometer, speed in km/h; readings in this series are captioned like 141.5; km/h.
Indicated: 30; km/h
